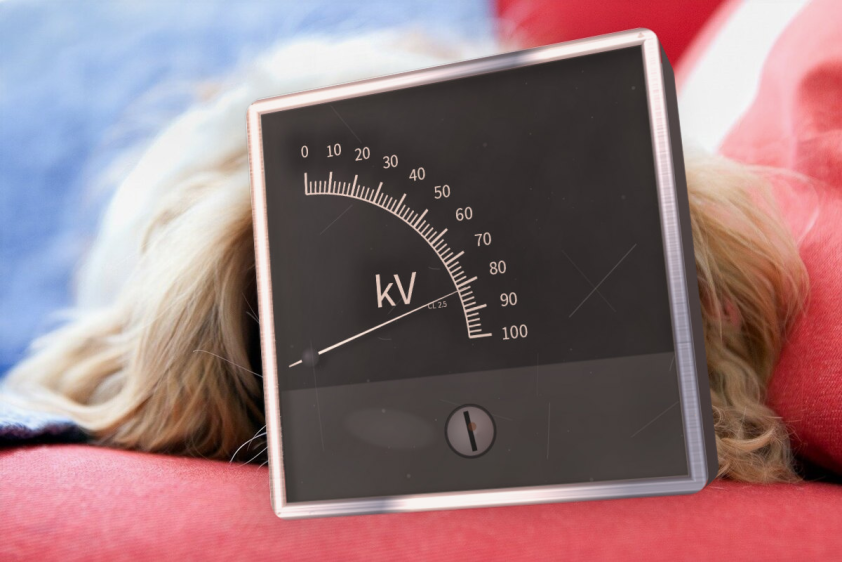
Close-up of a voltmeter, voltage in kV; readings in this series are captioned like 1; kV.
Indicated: 82; kV
